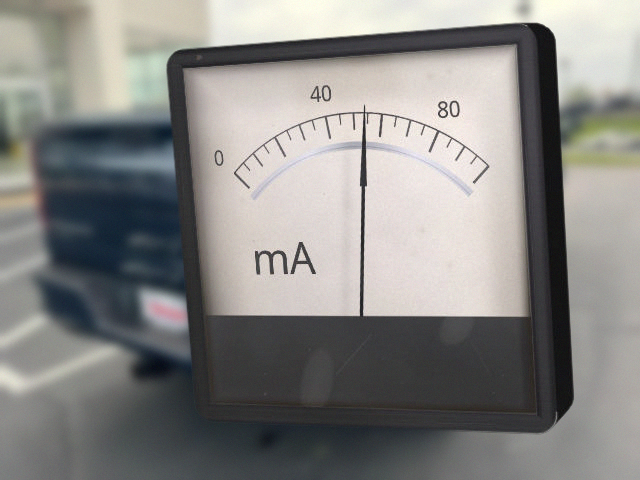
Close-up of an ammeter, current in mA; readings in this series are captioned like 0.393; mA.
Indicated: 55; mA
